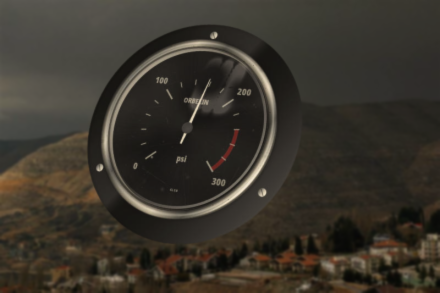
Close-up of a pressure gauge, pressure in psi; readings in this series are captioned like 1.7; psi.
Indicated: 160; psi
